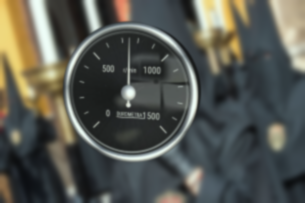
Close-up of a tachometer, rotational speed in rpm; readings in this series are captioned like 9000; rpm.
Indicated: 750; rpm
